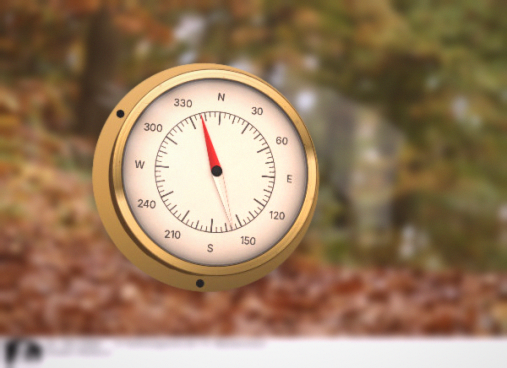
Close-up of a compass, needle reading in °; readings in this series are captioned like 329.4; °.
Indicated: 340; °
